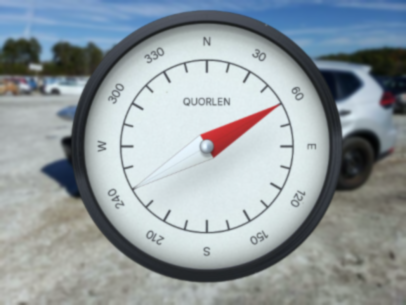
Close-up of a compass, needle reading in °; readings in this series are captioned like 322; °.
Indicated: 60; °
